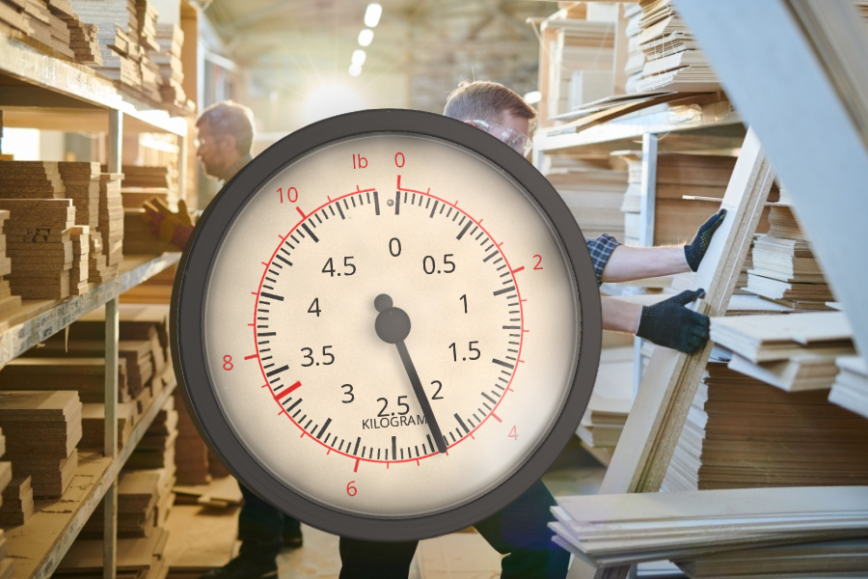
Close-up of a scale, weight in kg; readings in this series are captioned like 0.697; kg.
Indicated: 2.2; kg
